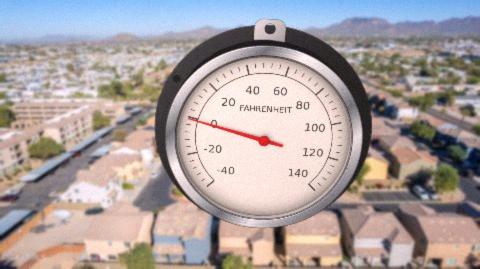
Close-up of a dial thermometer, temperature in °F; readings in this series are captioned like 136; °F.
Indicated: 0; °F
